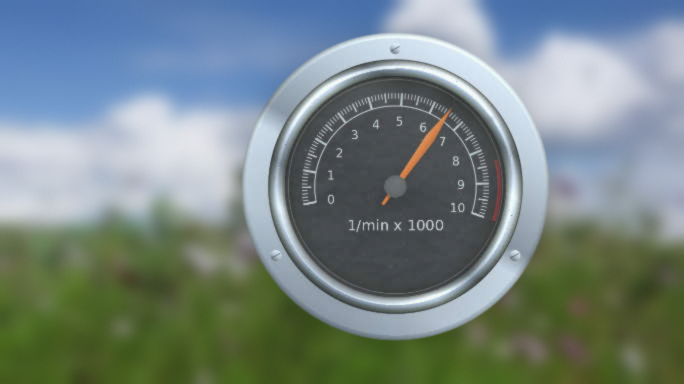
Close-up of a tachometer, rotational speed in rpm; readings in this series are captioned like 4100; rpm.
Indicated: 6500; rpm
